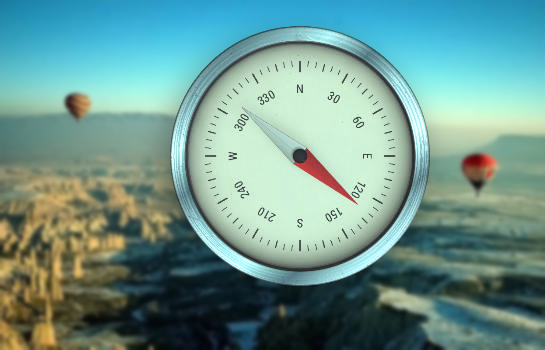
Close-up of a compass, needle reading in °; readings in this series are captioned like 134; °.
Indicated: 130; °
